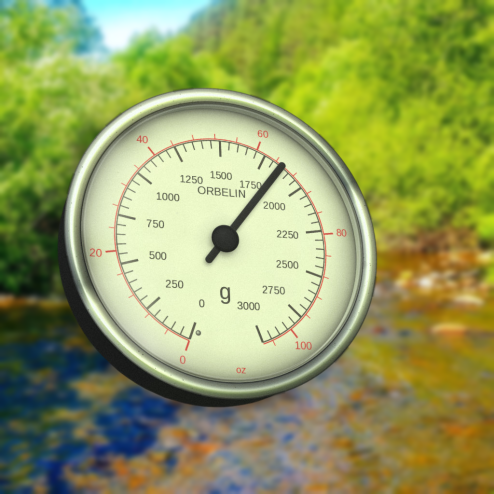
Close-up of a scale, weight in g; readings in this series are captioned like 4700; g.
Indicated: 1850; g
